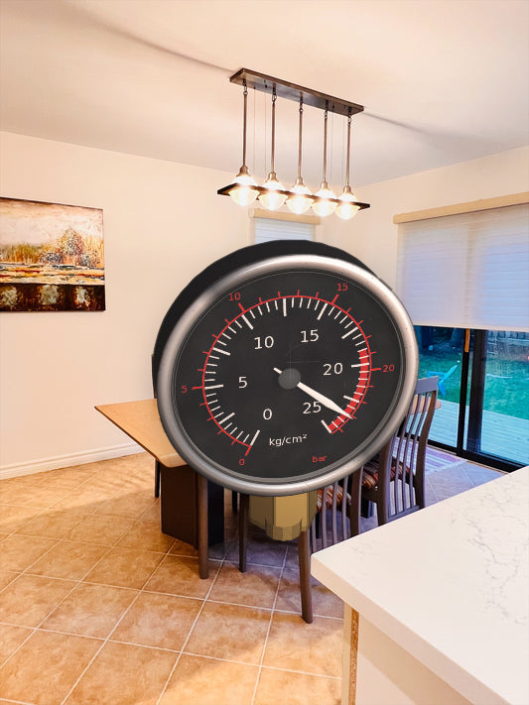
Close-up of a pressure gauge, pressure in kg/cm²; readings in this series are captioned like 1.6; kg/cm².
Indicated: 23.5; kg/cm²
